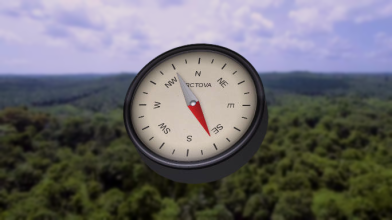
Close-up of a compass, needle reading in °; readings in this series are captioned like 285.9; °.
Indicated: 150; °
